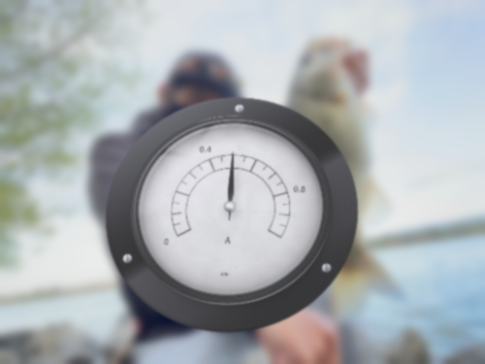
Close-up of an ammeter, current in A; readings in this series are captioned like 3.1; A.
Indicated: 0.5; A
